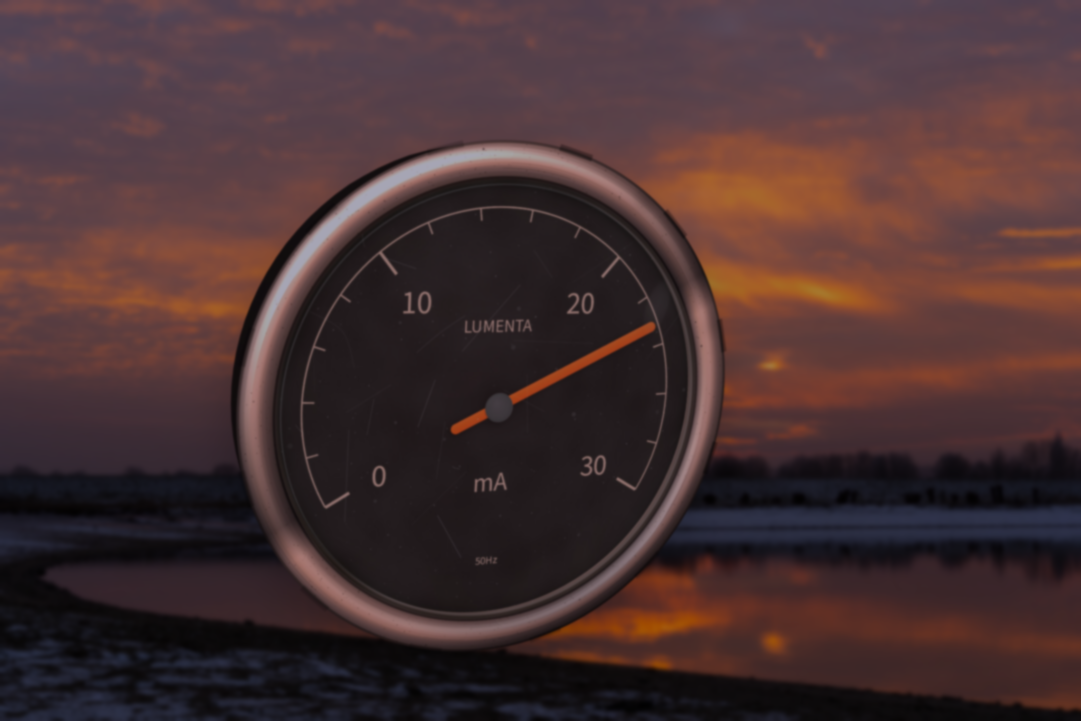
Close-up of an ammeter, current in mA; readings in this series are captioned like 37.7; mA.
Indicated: 23; mA
